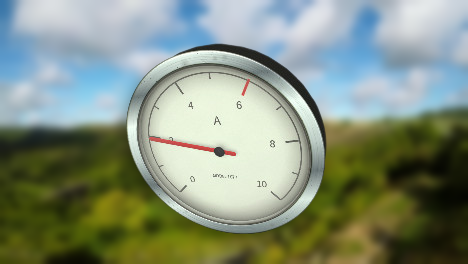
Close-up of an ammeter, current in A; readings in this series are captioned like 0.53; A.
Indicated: 2; A
